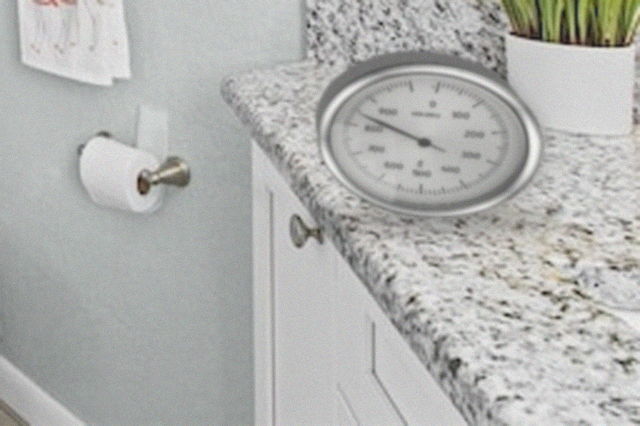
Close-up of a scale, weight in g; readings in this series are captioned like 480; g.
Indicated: 850; g
